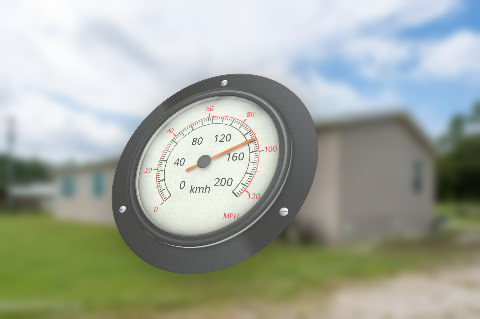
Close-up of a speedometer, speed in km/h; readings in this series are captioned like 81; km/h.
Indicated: 150; km/h
